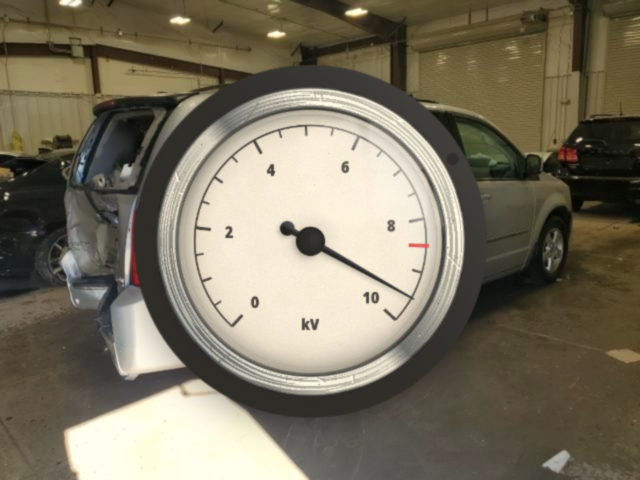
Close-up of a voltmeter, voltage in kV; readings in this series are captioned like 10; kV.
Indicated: 9.5; kV
